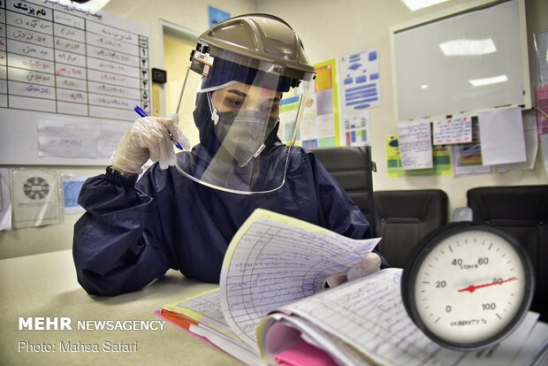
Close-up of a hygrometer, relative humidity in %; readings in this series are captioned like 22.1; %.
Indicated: 80; %
